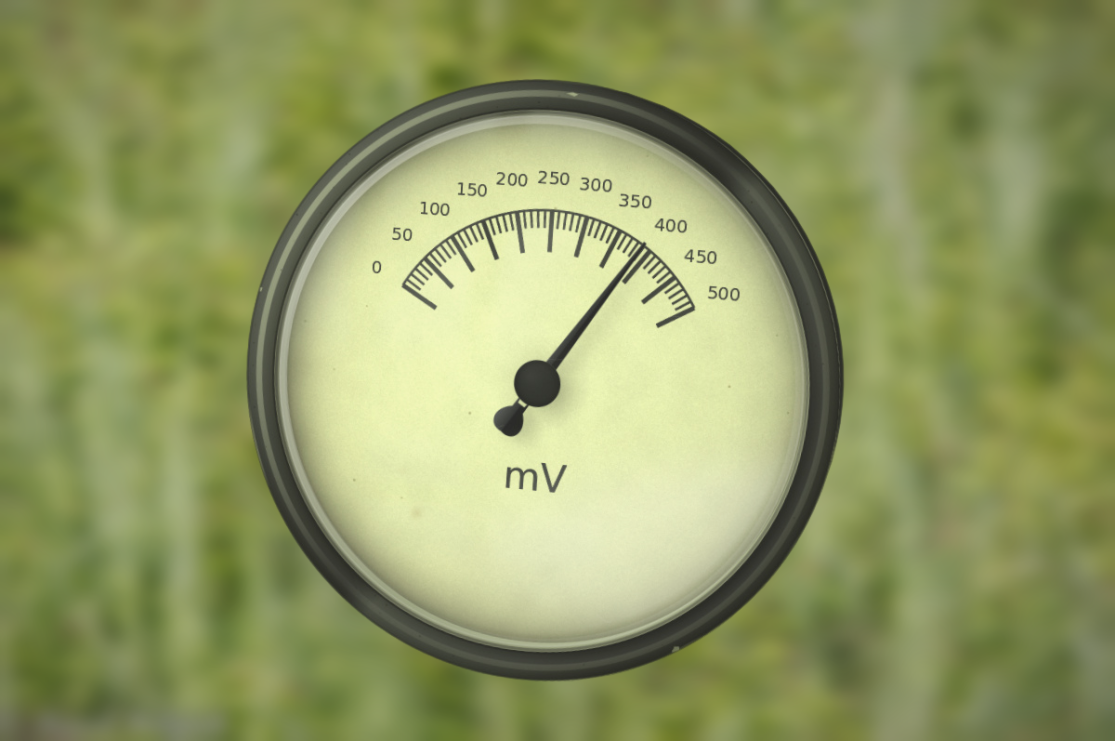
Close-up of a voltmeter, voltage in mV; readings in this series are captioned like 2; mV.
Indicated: 390; mV
